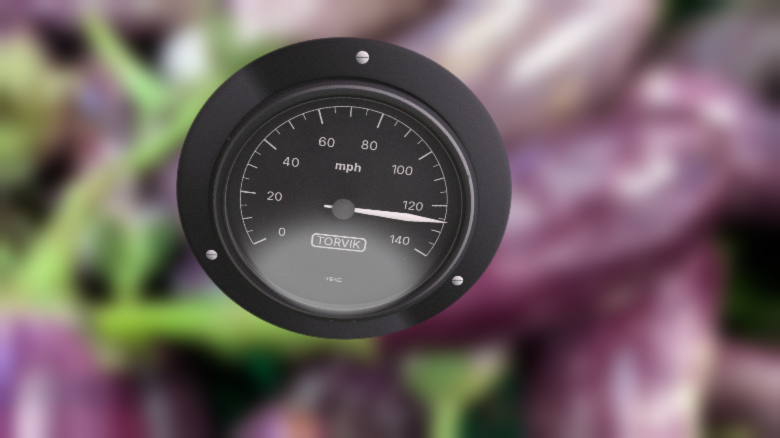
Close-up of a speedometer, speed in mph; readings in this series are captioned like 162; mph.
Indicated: 125; mph
